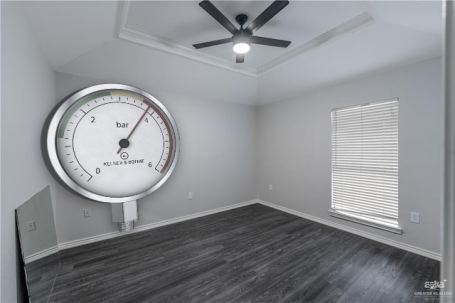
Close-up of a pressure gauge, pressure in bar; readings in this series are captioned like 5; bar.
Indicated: 3.8; bar
